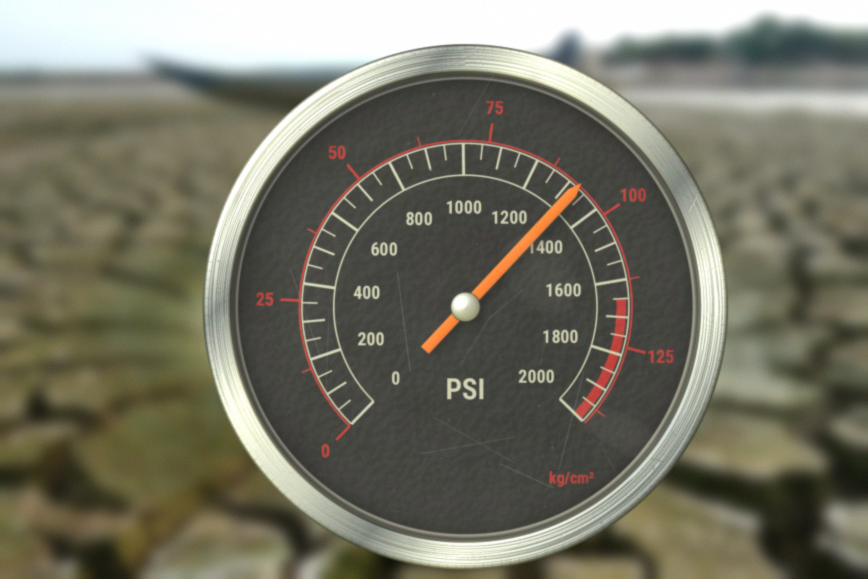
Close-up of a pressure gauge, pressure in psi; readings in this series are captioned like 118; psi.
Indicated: 1325; psi
